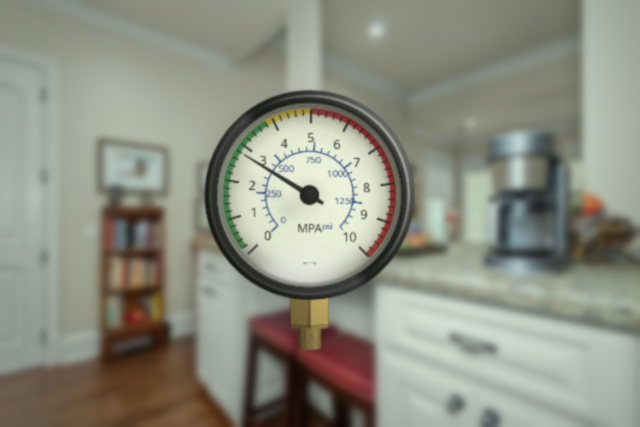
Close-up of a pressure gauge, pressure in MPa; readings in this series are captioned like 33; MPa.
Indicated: 2.8; MPa
